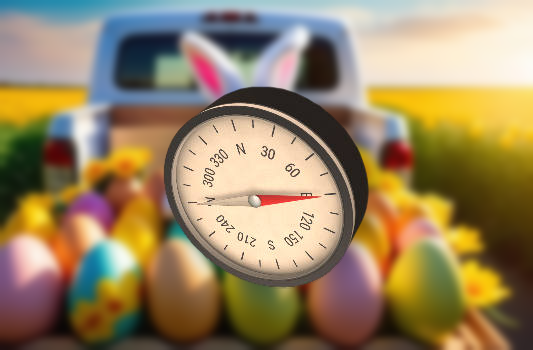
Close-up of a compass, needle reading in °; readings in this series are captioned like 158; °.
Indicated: 90; °
